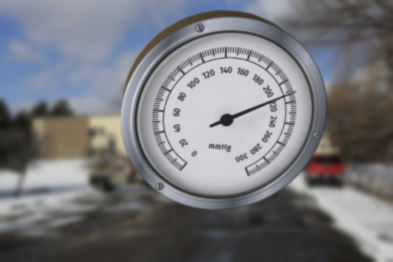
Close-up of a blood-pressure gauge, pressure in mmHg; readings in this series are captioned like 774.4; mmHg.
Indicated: 210; mmHg
